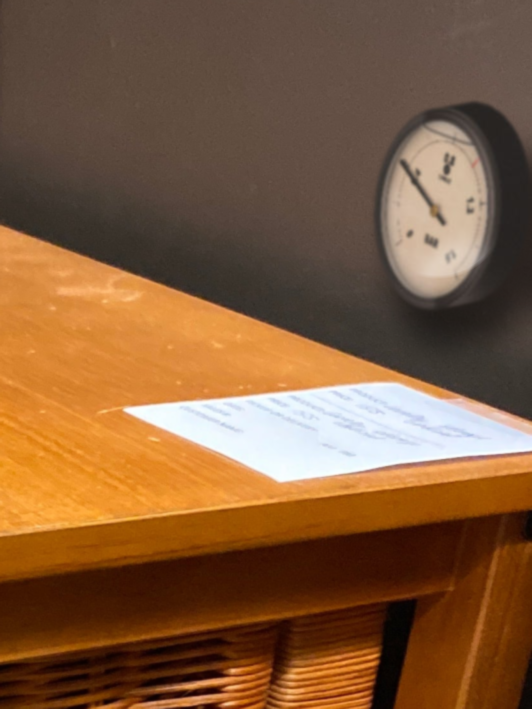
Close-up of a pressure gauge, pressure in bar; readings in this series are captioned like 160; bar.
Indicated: 0.4; bar
